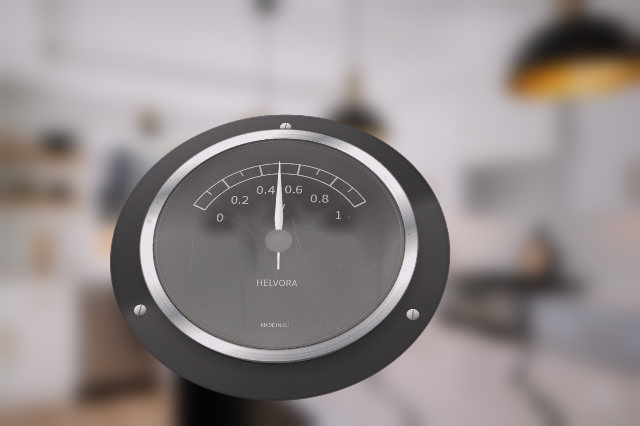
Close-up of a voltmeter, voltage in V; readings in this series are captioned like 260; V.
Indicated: 0.5; V
